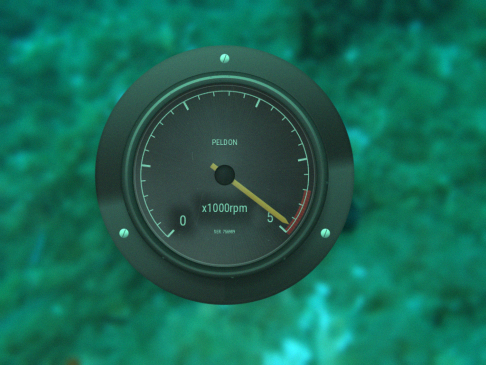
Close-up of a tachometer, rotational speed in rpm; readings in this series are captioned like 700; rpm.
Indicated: 4900; rpm
